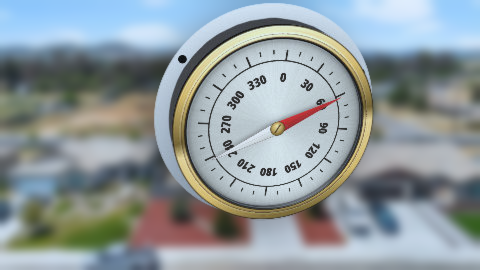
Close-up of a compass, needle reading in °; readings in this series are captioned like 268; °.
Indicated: 60; °
